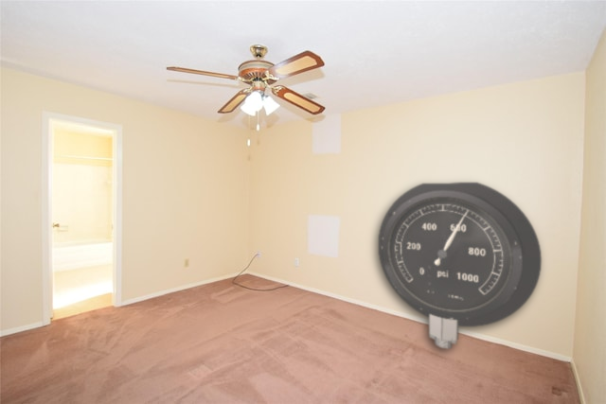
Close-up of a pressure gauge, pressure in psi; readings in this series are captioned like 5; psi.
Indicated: 600; psi
